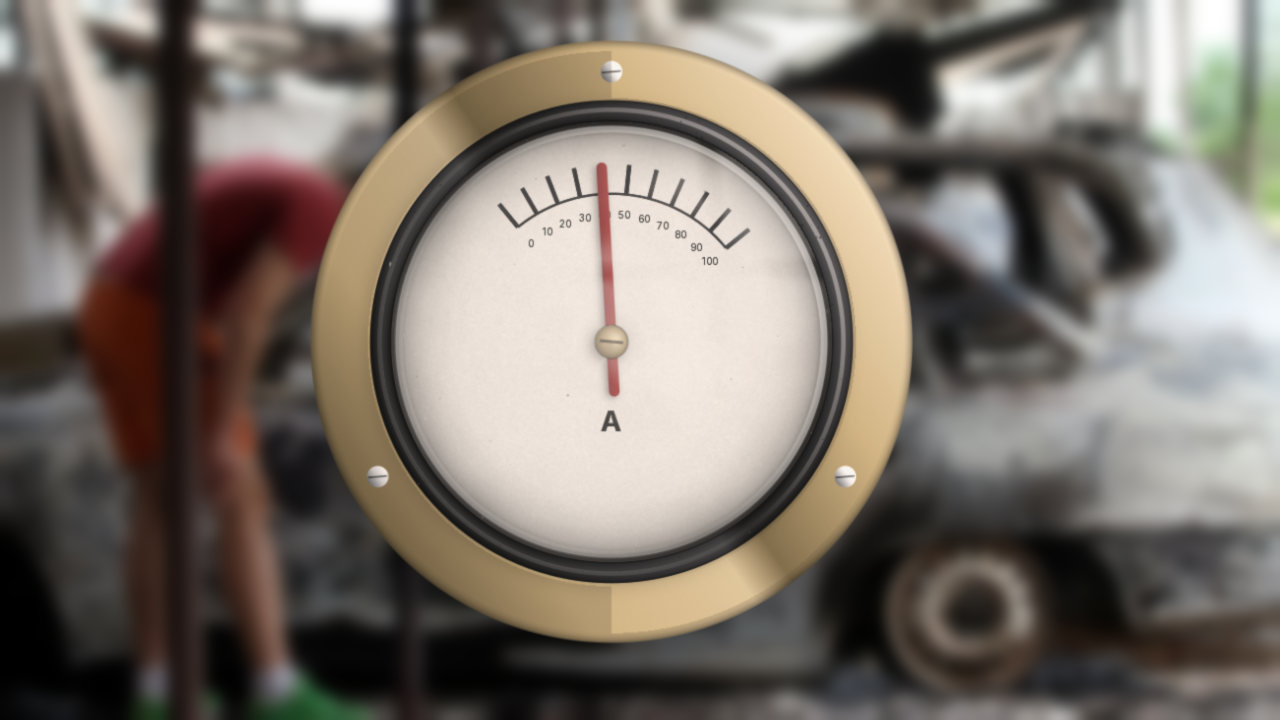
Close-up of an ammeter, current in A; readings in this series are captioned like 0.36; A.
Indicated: 40; A
